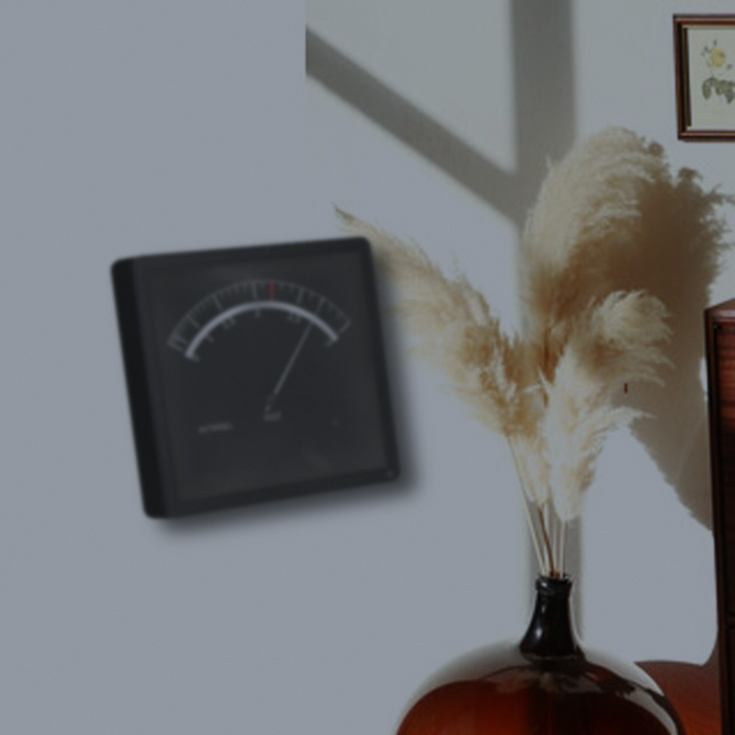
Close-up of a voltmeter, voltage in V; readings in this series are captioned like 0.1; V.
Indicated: 2.7; V
